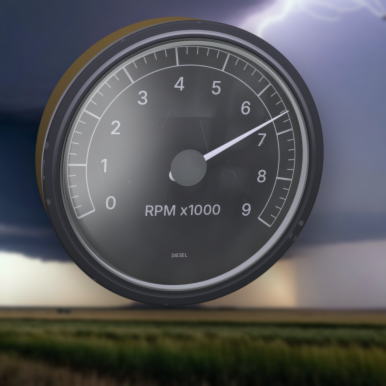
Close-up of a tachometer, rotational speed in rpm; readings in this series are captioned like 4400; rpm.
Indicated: 6600; rpm
